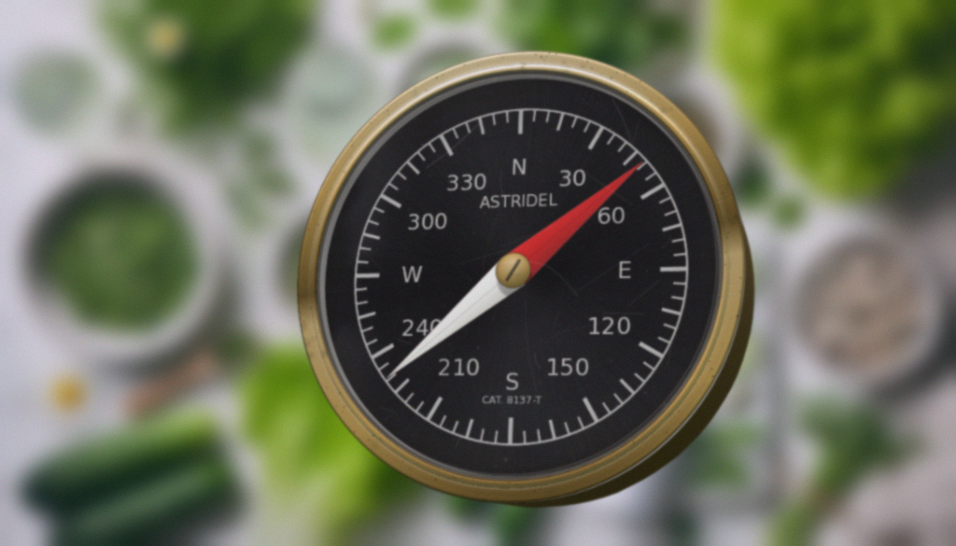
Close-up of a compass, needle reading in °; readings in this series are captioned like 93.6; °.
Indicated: 50; °
